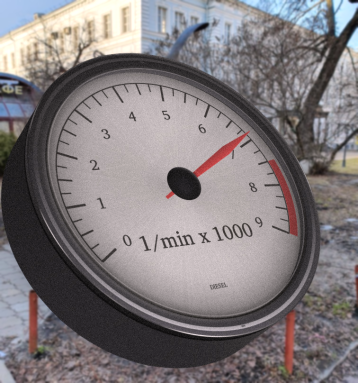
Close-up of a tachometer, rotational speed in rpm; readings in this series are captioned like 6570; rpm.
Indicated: 6875; rpm
